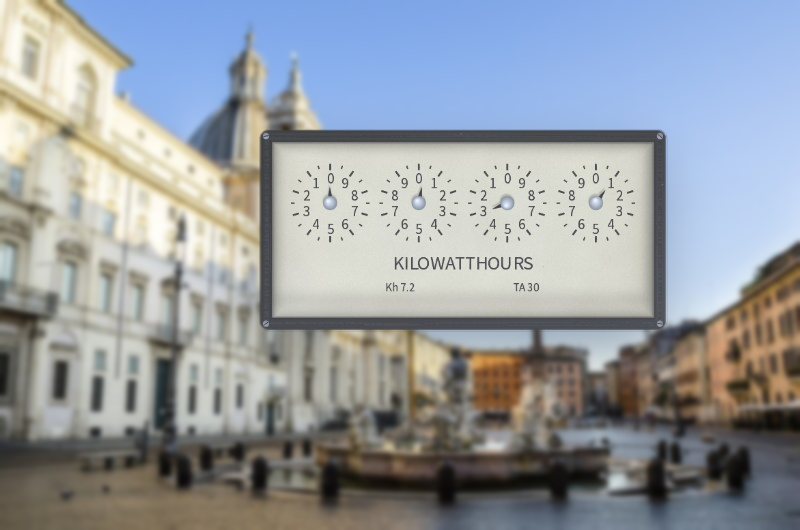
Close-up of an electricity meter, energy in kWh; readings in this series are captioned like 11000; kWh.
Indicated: 31; kWh
